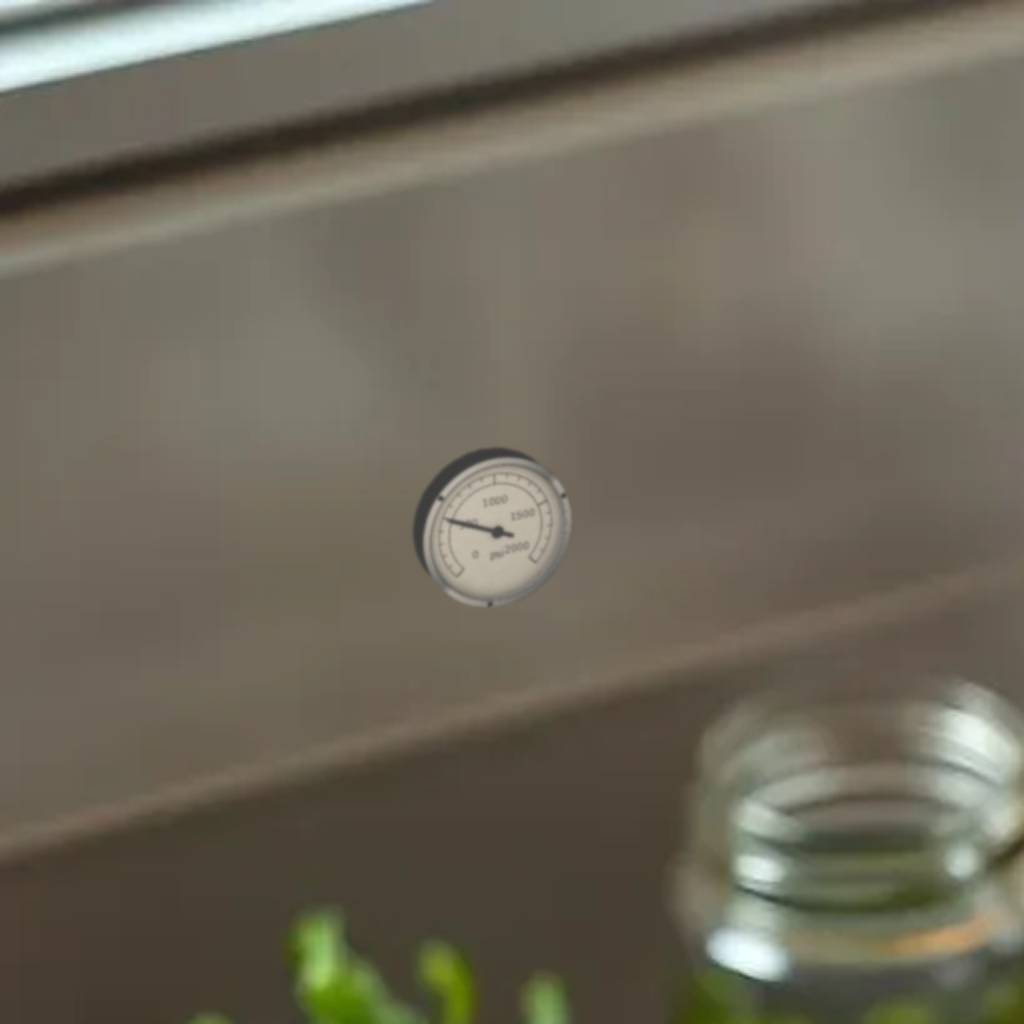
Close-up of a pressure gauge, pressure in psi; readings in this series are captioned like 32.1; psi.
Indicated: 500; psi
